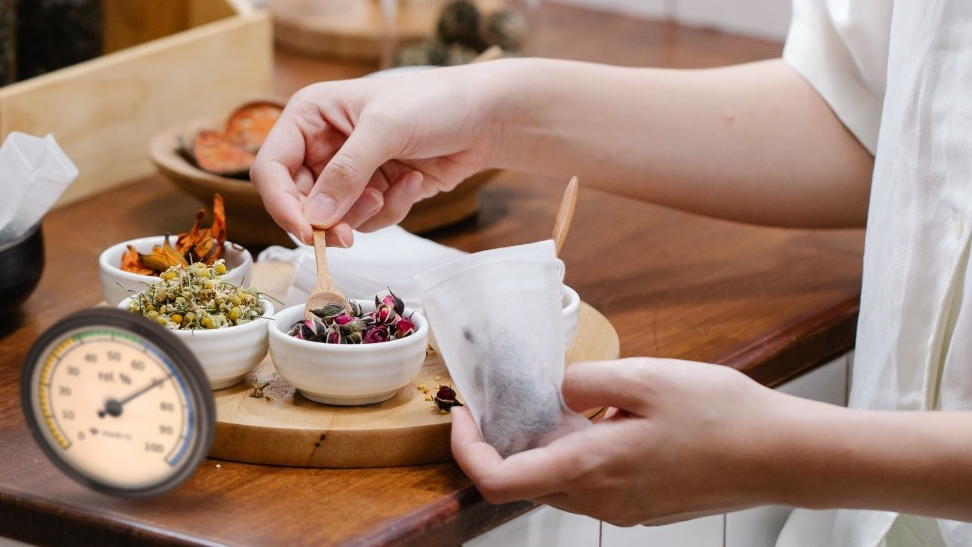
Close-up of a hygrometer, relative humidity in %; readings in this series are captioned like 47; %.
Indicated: 70; %
